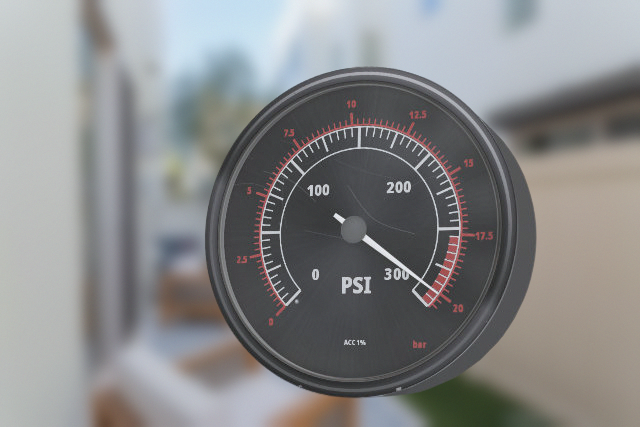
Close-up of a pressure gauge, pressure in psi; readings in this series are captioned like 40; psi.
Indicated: 290; psi
